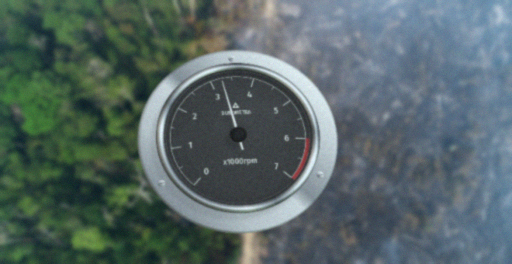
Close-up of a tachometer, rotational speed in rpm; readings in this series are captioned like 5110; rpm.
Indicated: 3250; rpm
